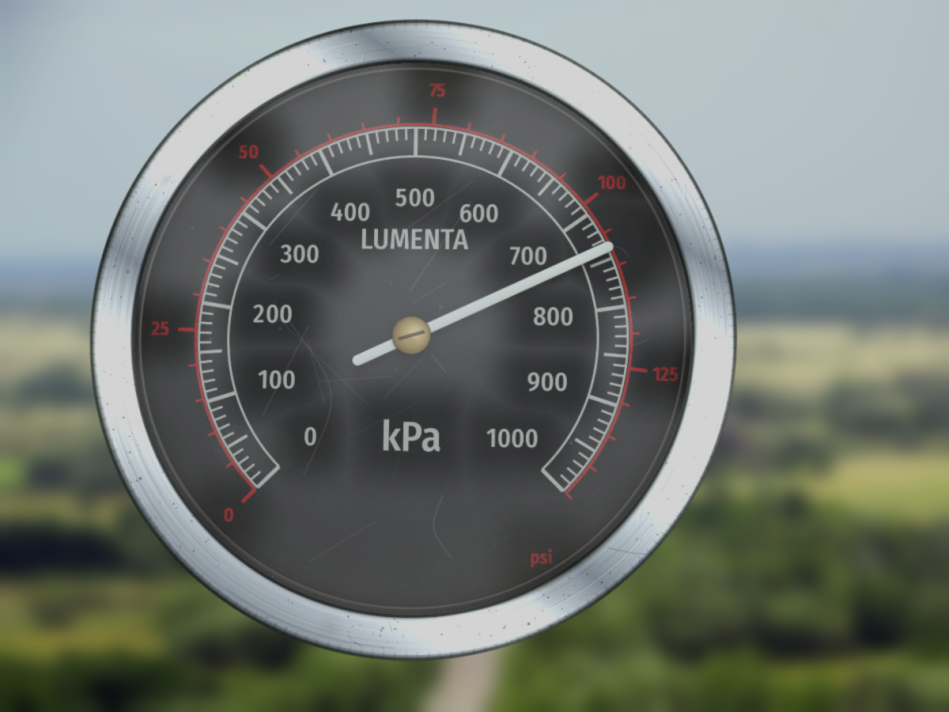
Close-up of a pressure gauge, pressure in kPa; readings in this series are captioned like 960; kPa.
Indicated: 740; kPa
